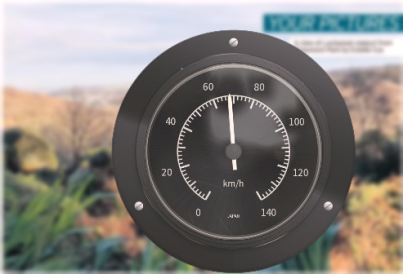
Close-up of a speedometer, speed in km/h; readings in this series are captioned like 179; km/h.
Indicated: 68; km/h
